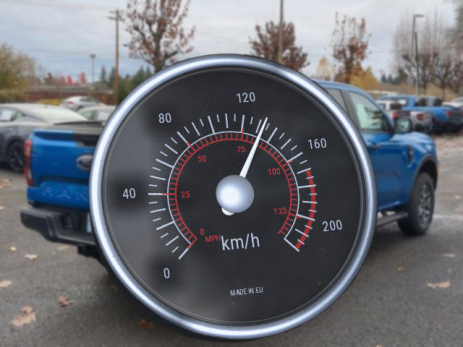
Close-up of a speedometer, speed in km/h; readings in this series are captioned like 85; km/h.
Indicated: 132.5; km/h
